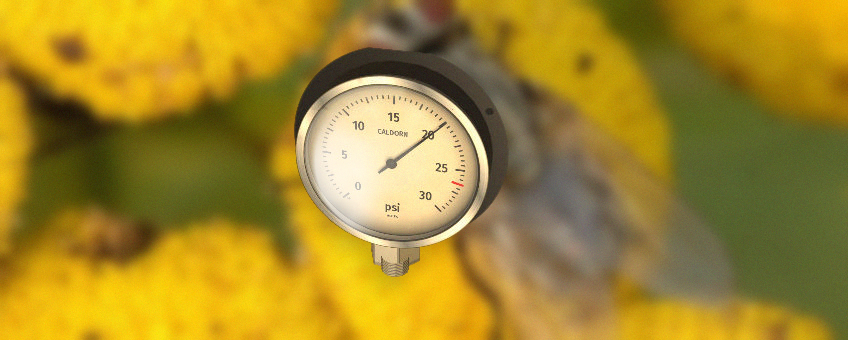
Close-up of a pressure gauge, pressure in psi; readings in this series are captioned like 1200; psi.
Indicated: 20; psi
